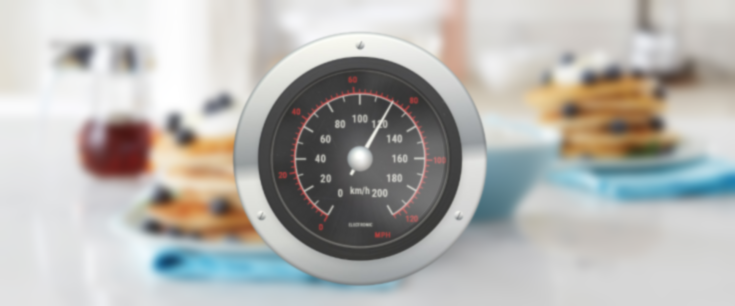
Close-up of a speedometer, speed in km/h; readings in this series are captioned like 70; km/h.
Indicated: 120; km/h
